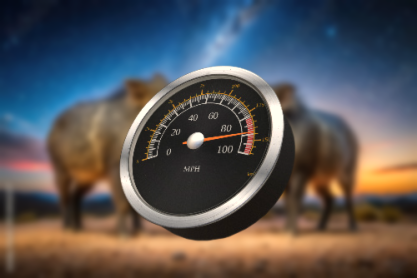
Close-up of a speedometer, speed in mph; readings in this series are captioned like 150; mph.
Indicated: 90; mph
